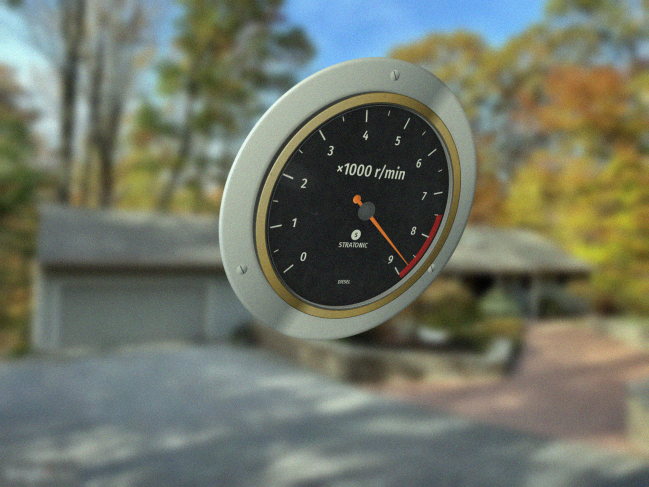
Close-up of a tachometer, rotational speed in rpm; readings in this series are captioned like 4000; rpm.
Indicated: 8750; rpm
